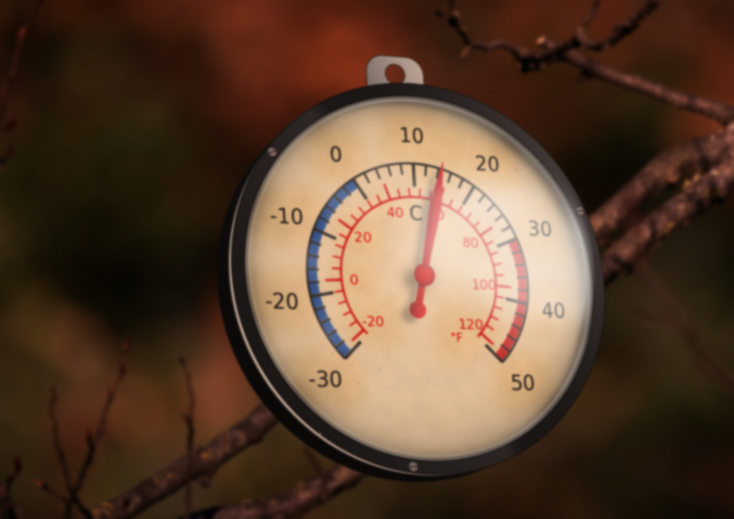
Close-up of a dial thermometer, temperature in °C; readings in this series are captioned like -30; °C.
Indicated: 14; °C
